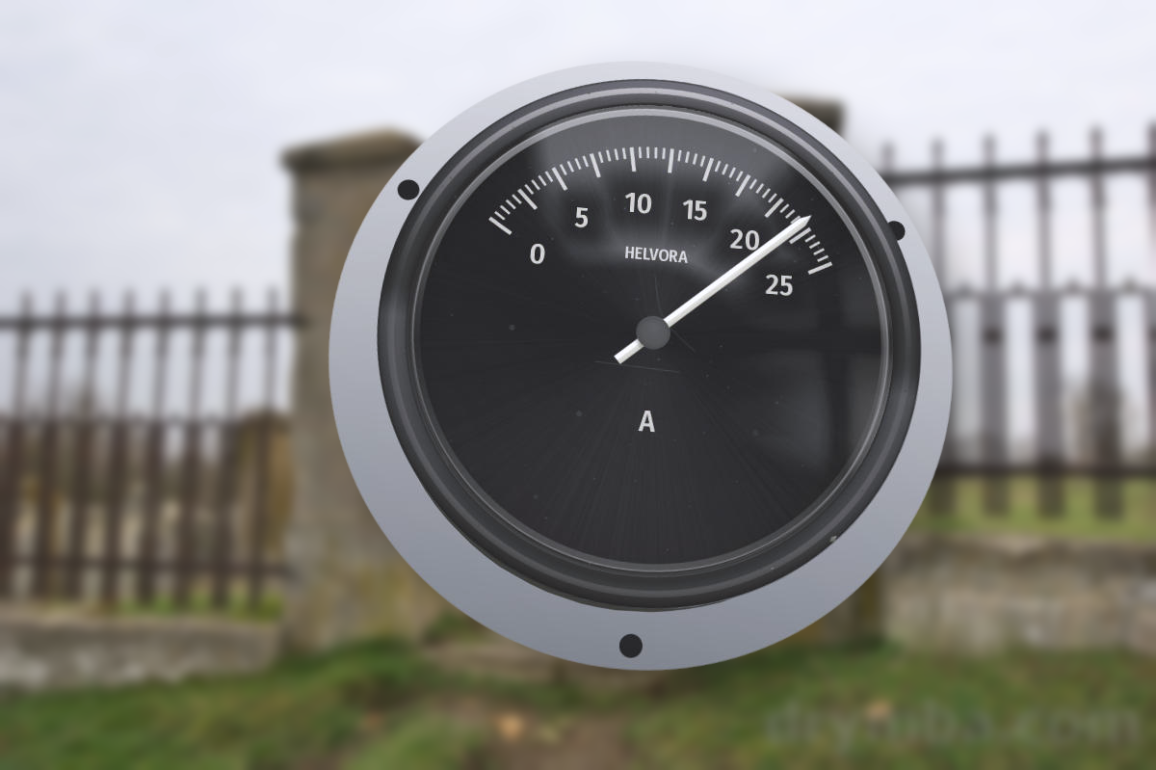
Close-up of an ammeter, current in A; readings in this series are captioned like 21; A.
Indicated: 22; A
